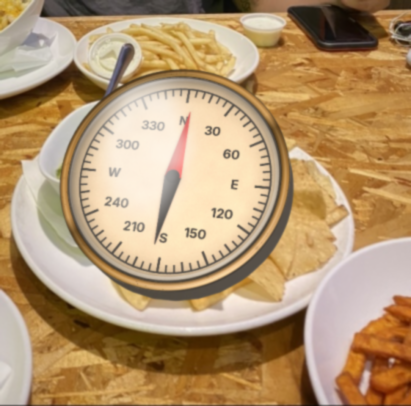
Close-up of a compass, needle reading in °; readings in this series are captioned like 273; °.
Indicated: 5; °
